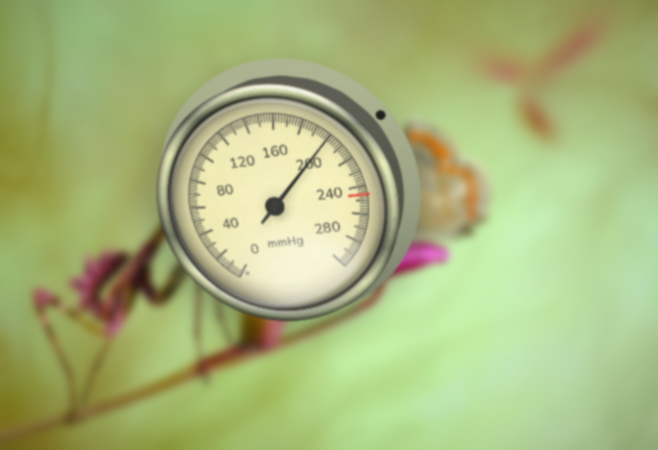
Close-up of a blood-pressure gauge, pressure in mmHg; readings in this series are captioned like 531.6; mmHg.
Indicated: 200; mmHg
